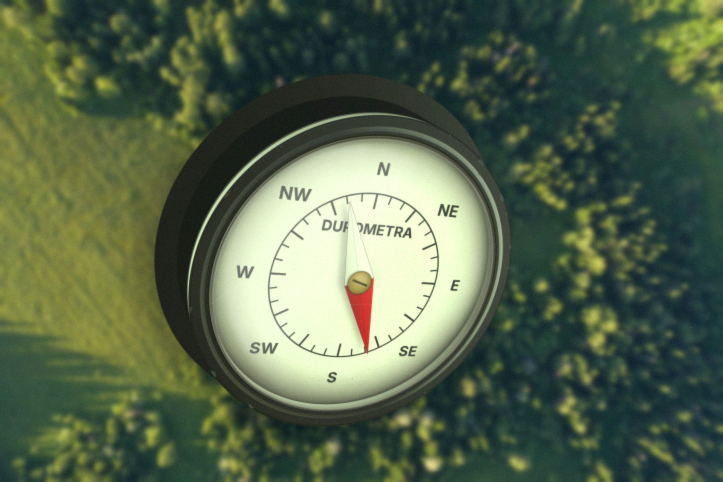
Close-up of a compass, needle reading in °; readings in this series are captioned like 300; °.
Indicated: 160; °
